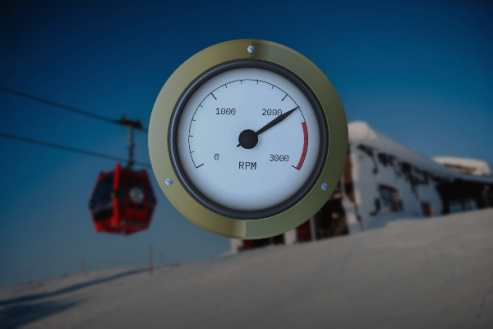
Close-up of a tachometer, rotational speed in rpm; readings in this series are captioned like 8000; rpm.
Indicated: 2200; rpm
